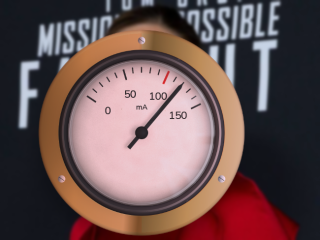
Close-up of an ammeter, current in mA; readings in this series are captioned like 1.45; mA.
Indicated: 120; mA
